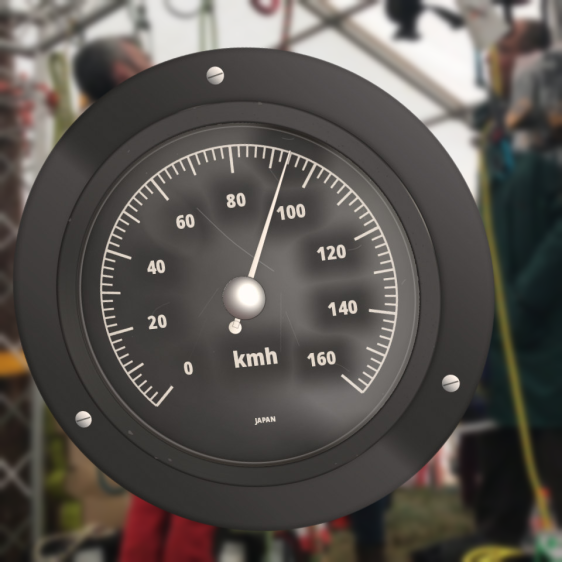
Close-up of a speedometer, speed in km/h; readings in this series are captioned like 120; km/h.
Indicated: 94; km/h
